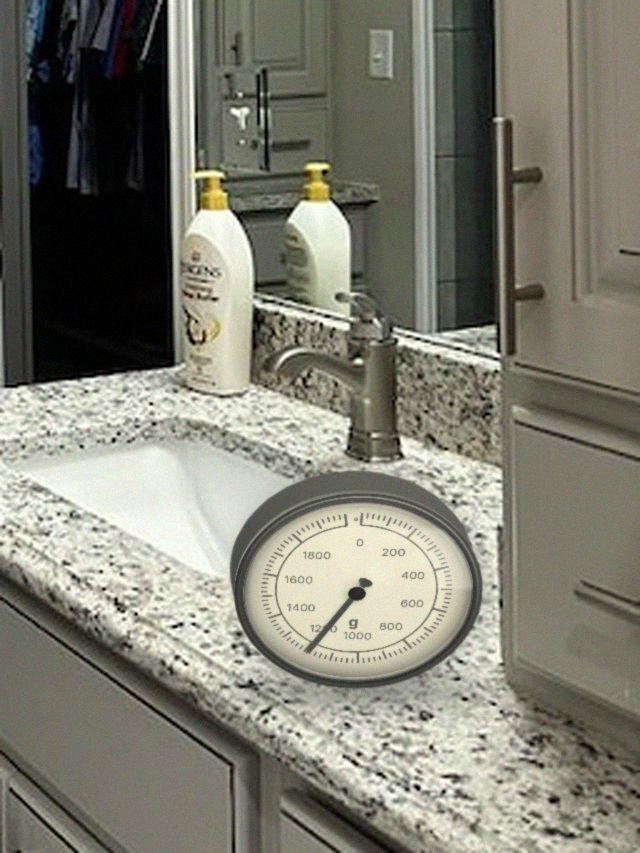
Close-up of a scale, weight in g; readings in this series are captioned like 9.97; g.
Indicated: 1200; g
